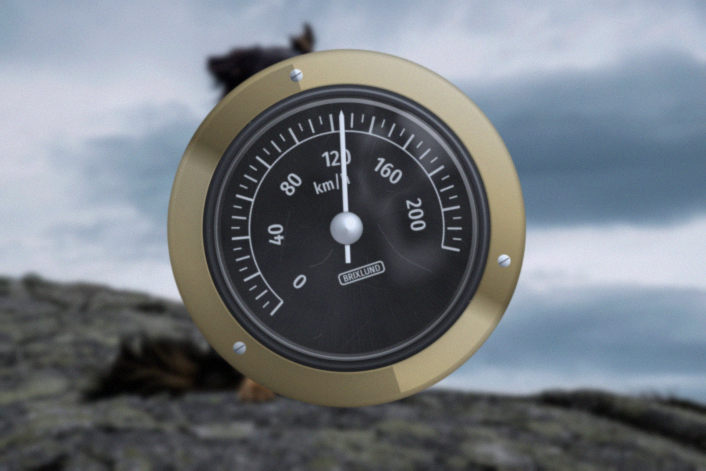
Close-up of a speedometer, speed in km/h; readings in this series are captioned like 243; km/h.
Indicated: 125; km/h
